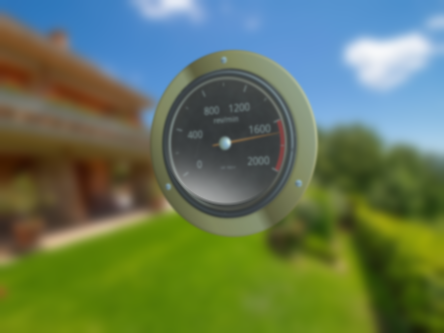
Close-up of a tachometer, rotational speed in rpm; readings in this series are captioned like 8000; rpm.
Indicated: 1700; rpm
